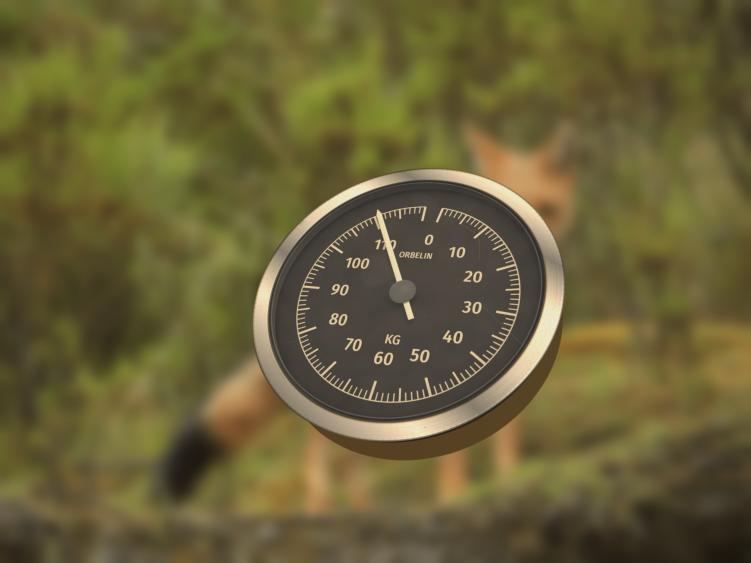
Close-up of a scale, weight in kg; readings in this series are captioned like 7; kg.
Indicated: 111; kg
